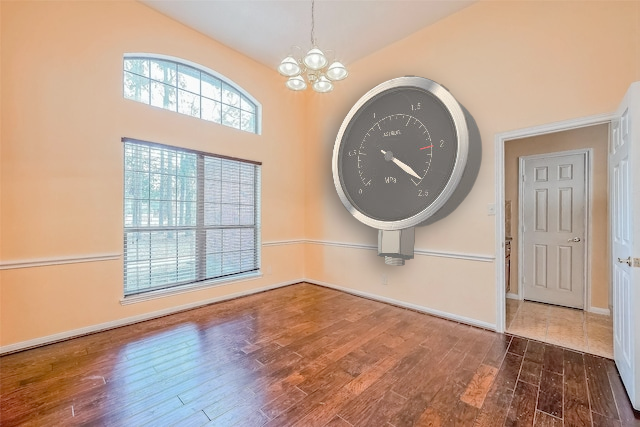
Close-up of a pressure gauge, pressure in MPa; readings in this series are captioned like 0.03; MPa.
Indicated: 2.4; MPa
